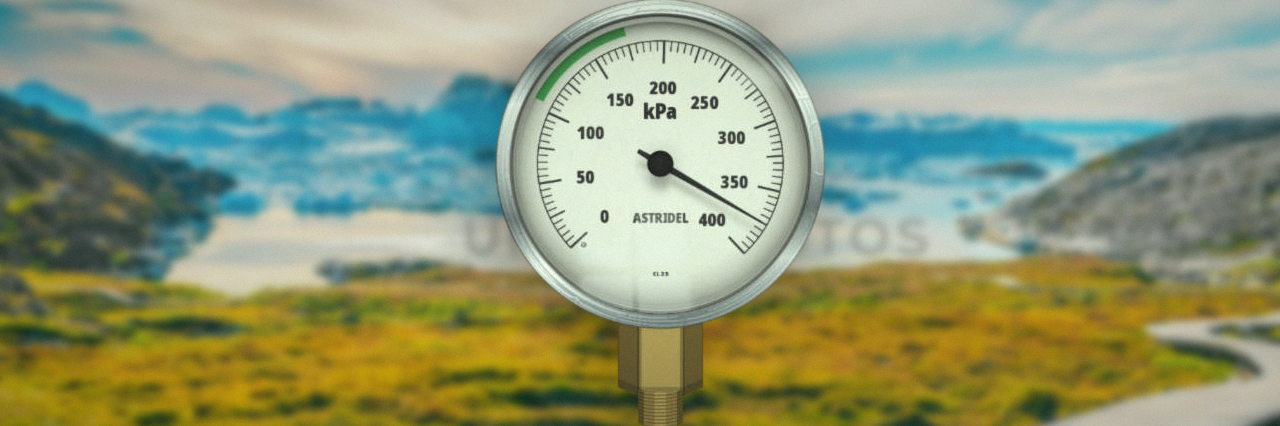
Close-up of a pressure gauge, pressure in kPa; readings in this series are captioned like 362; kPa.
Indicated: 375; kPa
